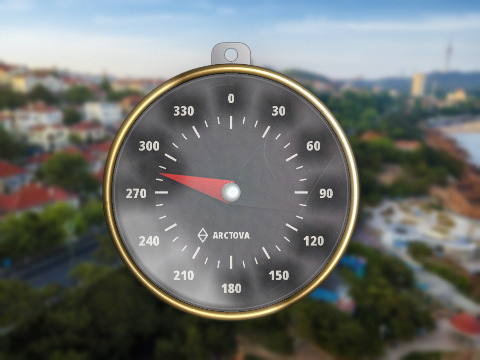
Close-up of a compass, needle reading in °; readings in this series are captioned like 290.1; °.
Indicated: 285; °
